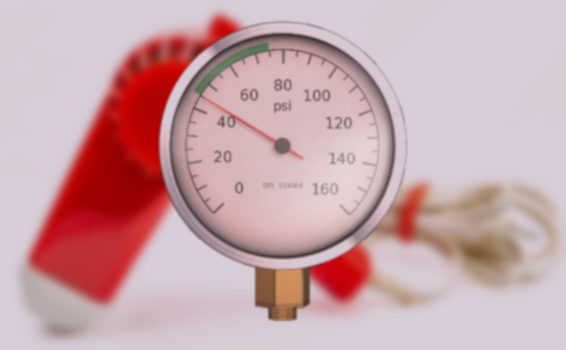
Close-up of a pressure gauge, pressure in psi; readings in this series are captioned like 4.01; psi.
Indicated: 45; psi
